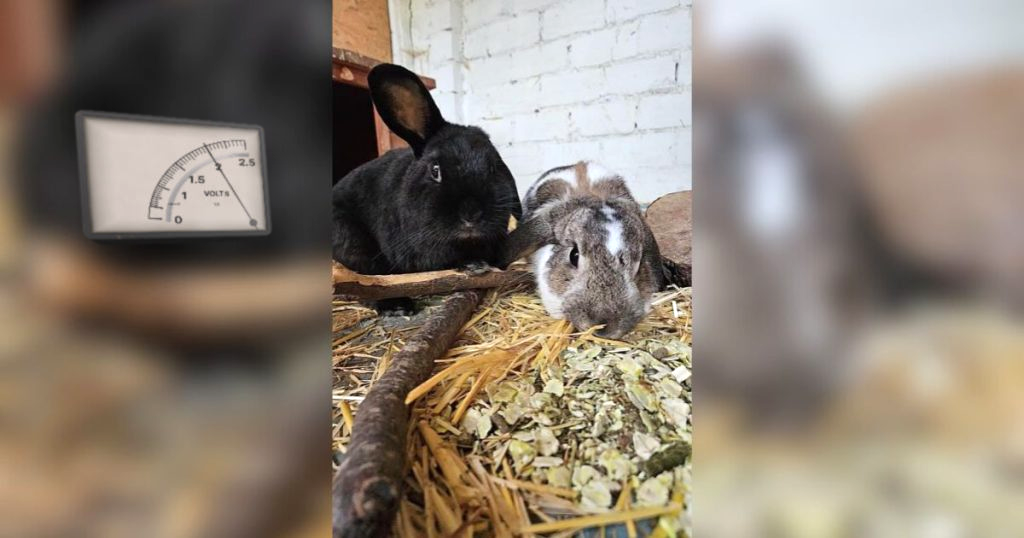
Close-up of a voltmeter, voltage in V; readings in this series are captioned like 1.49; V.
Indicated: 2; V
